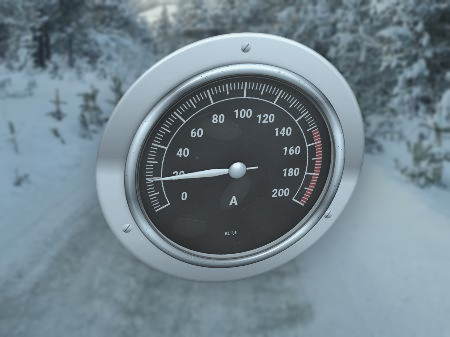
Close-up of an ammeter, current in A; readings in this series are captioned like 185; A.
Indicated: 20; A
